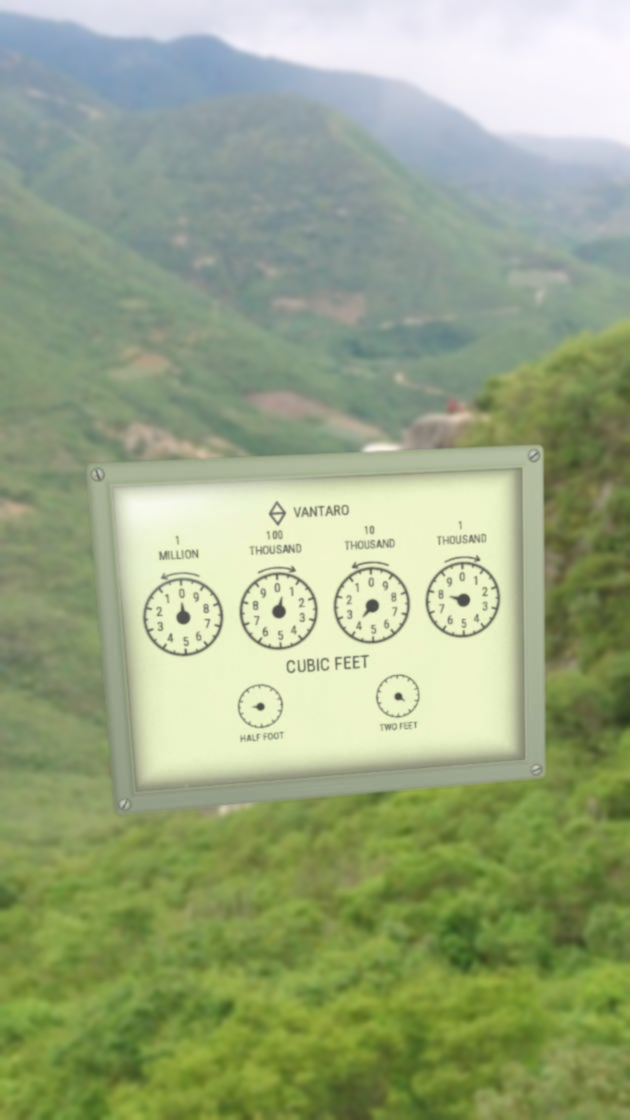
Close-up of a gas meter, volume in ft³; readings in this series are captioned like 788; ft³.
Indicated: 3800; ft³
